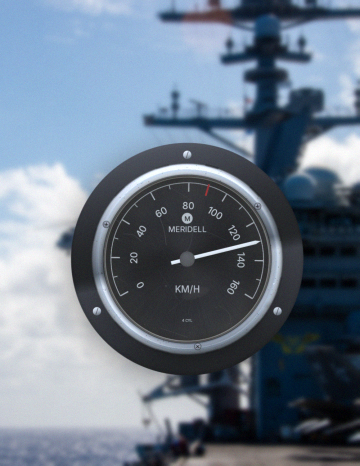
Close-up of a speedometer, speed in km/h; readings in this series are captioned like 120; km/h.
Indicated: 130; km/h
